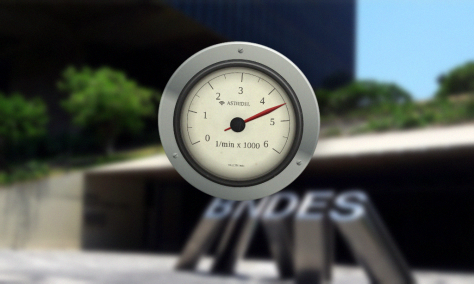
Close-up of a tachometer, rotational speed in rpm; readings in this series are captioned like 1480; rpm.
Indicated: 4500; rpm
